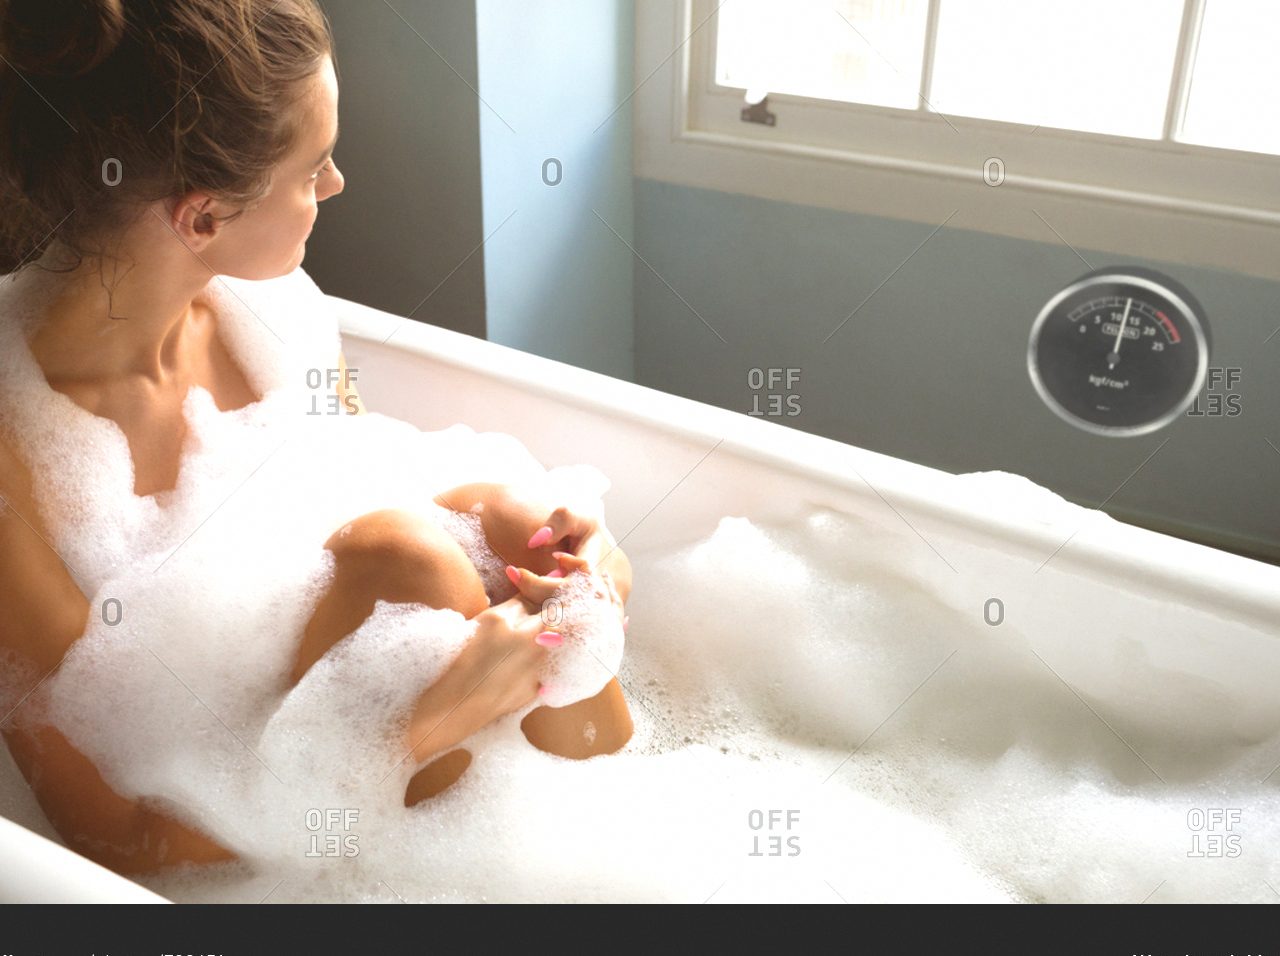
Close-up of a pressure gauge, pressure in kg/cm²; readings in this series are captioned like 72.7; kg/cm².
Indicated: 12.5; kg/cm²
